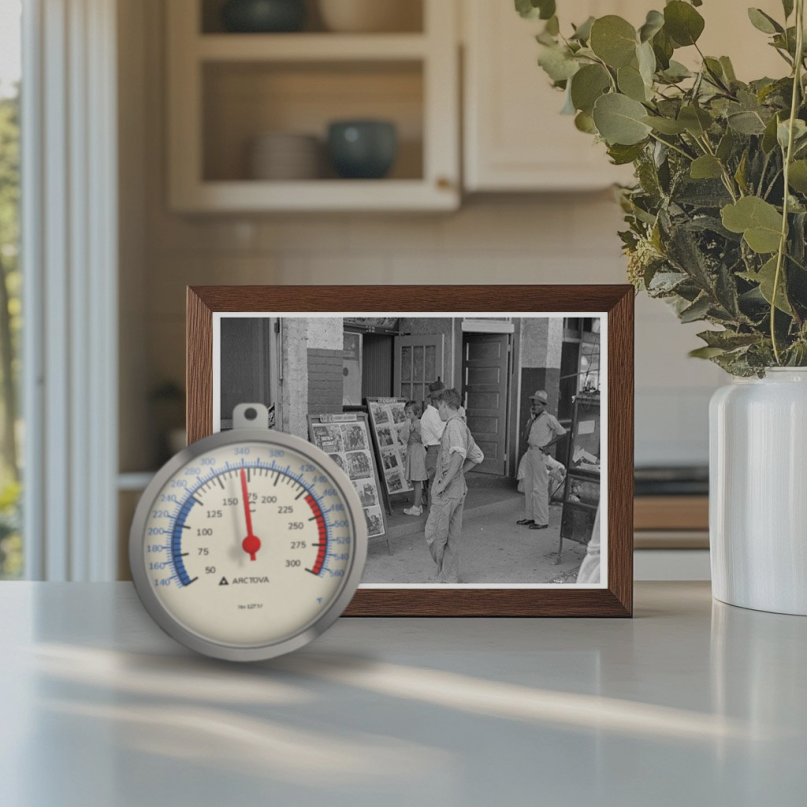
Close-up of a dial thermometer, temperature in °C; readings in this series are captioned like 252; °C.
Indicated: 170; °C
